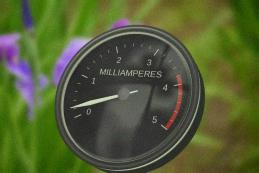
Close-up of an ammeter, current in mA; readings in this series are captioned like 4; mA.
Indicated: 0.2; mA
